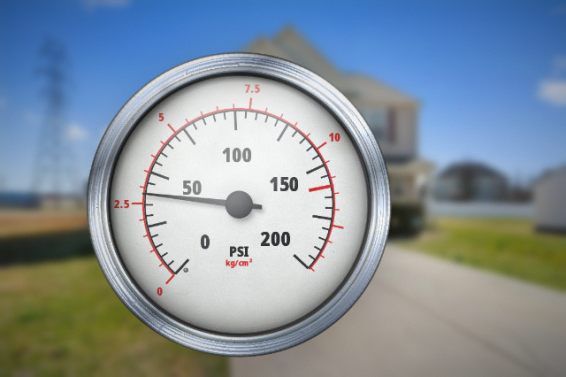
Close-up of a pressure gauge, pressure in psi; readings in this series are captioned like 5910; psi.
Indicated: 40; psi
